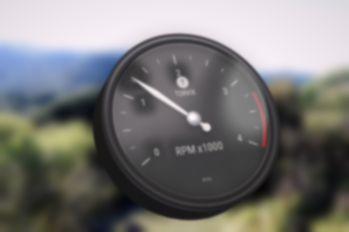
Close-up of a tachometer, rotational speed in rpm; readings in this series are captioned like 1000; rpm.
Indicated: 1250; rpm
